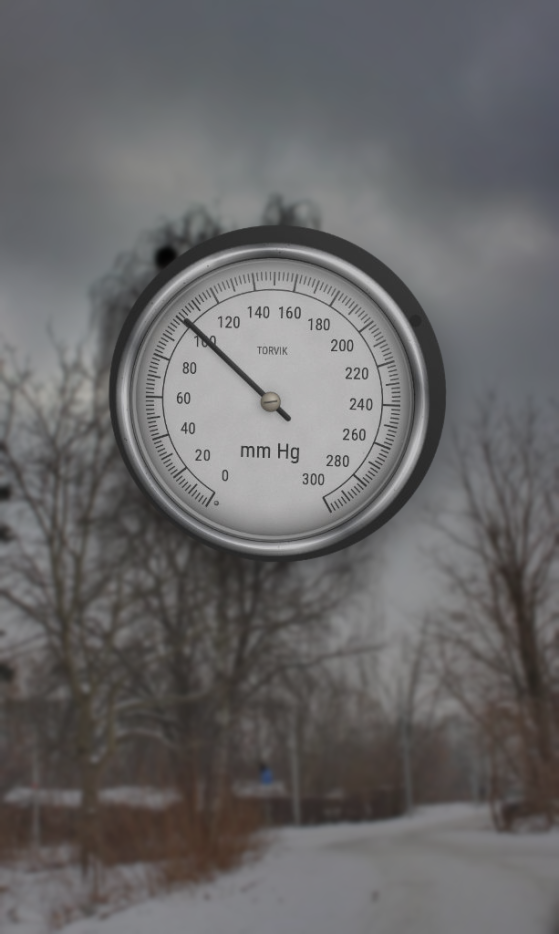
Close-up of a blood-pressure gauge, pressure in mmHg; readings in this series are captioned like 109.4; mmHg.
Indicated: 102; mmHg
